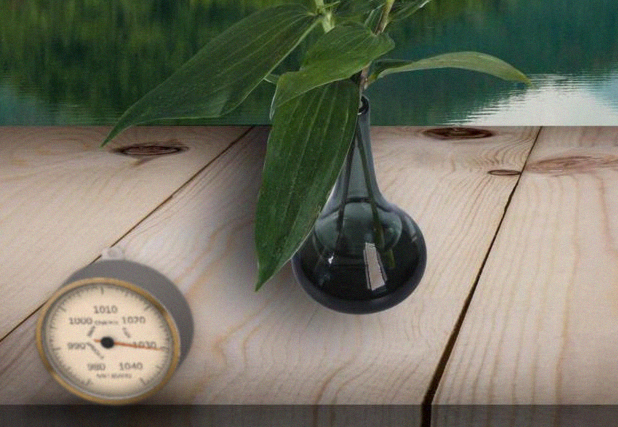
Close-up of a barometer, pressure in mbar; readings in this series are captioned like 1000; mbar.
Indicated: 1030; mbar
